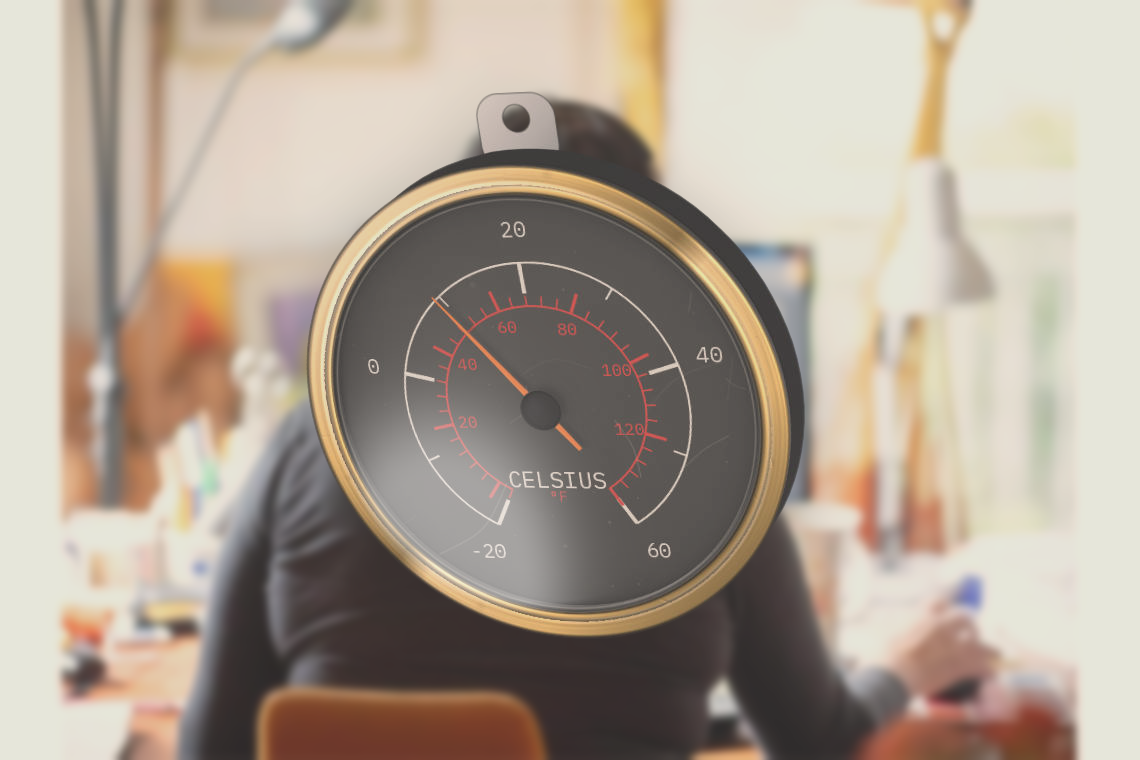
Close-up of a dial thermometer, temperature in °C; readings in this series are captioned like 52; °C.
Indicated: 10; °C
